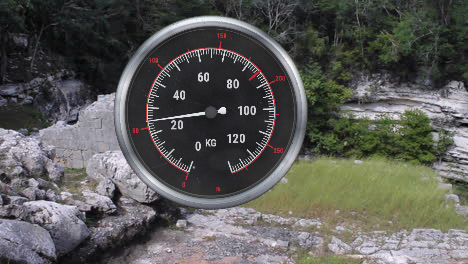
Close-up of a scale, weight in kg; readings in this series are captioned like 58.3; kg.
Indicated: 25; kg
